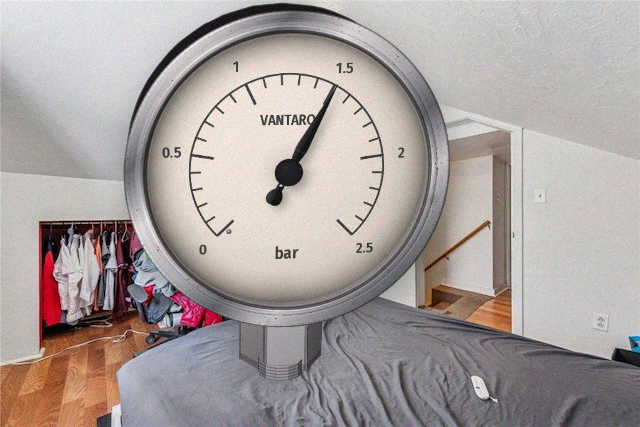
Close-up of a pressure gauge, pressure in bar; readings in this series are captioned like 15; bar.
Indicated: 1.5; bar
